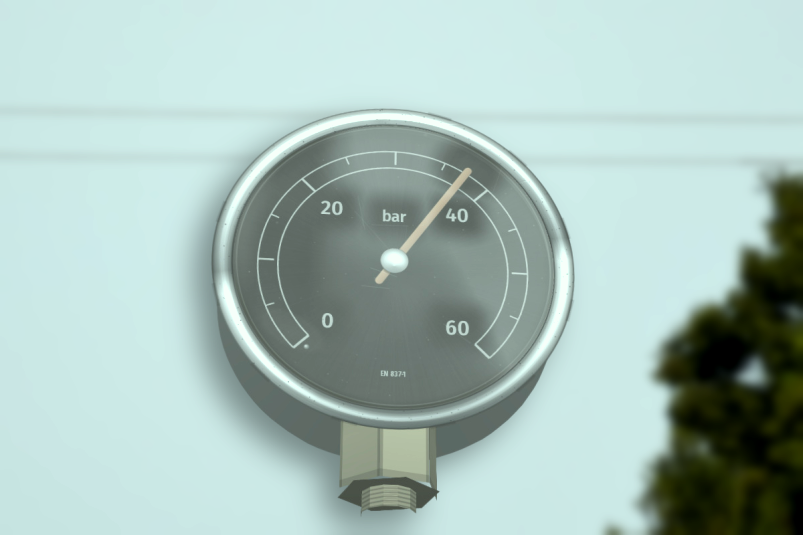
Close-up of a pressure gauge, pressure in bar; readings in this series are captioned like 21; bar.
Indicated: 37.5; bar
